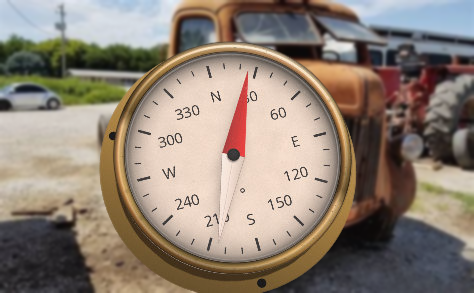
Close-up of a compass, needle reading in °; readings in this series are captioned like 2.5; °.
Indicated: 25; °
